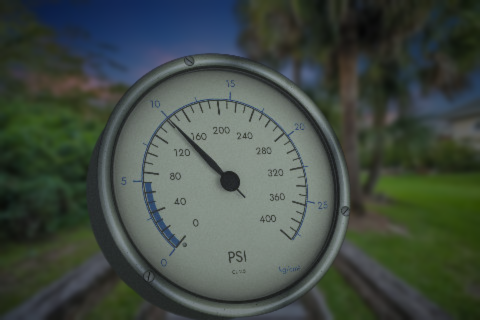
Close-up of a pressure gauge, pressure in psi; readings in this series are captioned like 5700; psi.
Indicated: 140; psi
